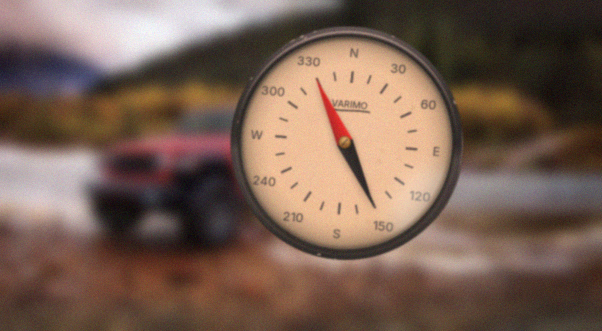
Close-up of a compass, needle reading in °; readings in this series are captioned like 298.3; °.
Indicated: 330; °
